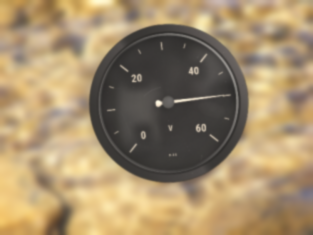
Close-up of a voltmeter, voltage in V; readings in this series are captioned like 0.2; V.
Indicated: 50; V
